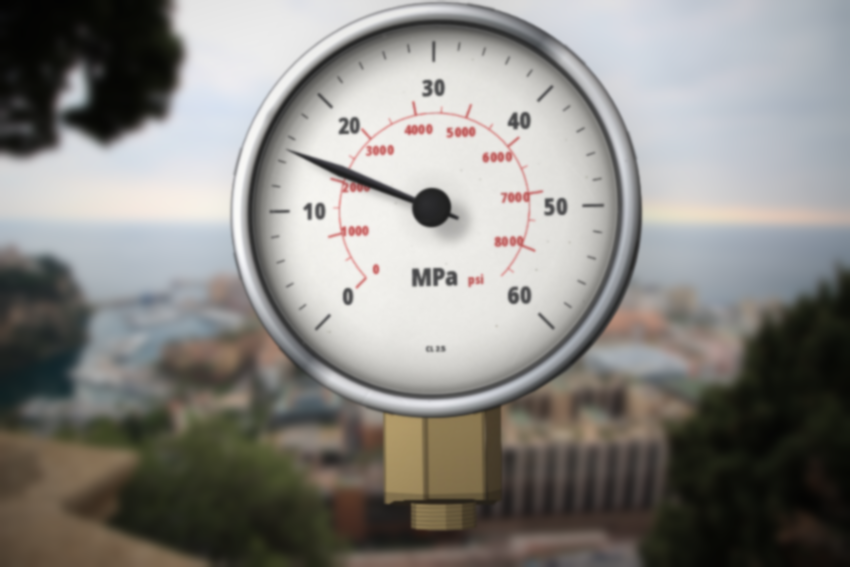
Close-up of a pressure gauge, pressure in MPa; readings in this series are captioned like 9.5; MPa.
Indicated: 15; MPa
